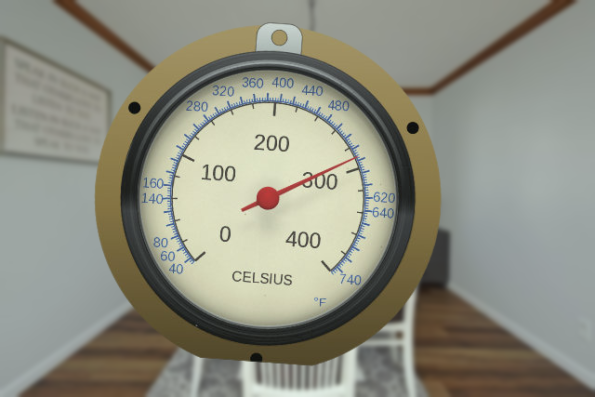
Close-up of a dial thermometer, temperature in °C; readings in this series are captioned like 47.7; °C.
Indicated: 290; °C
